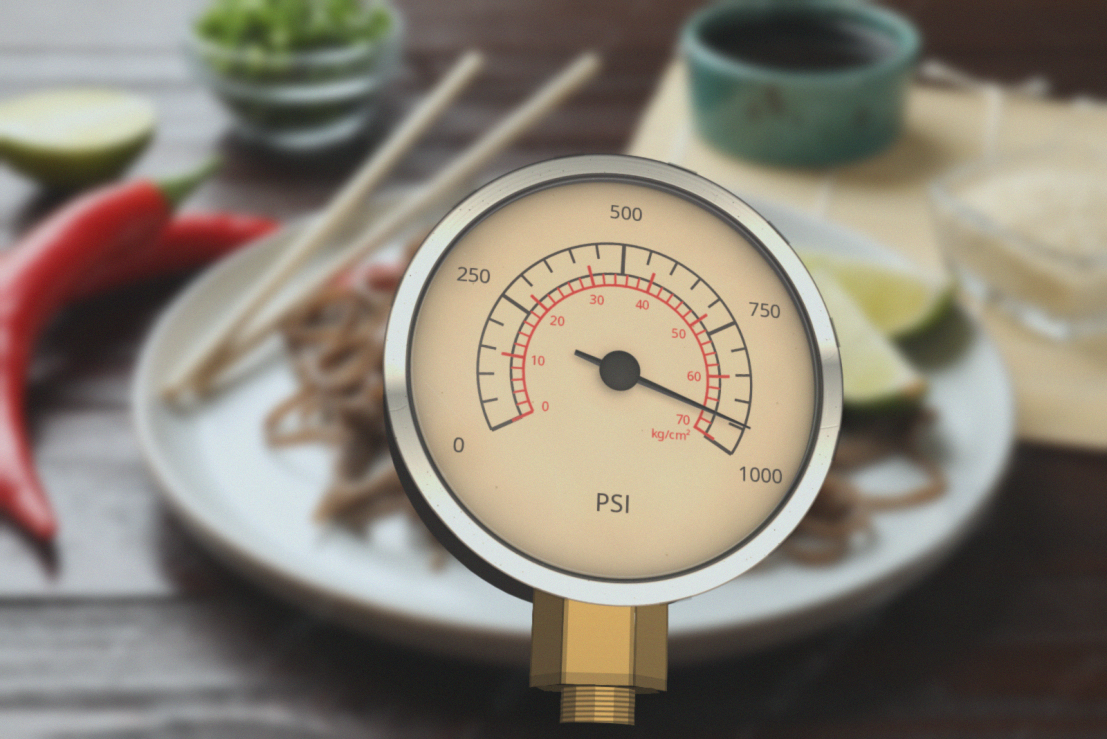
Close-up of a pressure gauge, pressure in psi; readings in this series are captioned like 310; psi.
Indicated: 950; psi
